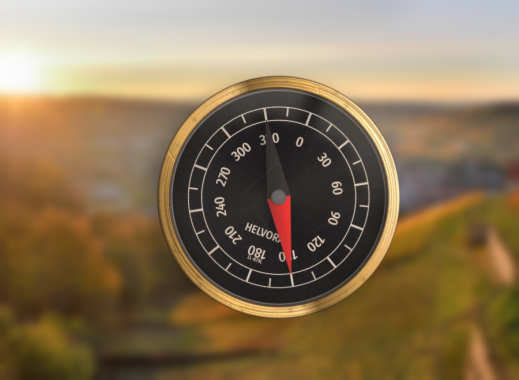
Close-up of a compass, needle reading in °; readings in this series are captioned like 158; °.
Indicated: 150; °
